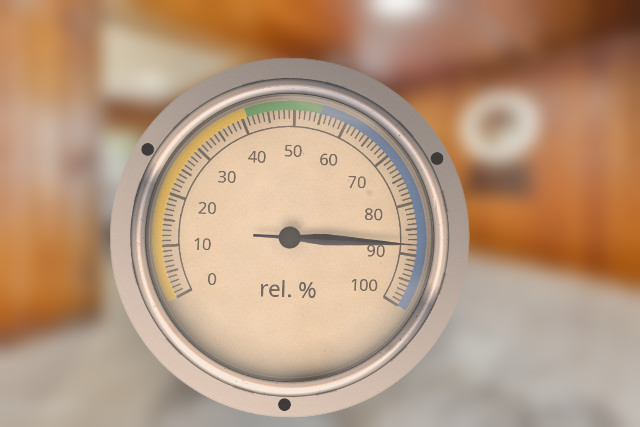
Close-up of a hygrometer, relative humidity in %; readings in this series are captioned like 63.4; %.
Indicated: 88; %
